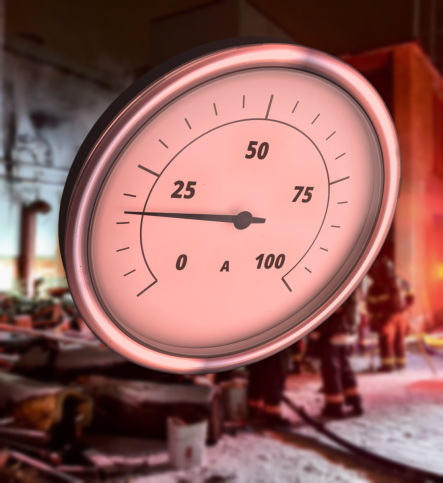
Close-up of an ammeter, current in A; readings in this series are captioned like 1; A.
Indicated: 17.5; A
